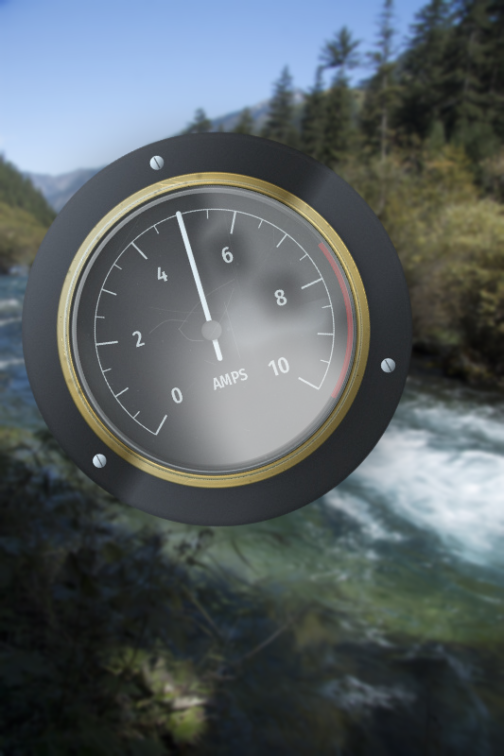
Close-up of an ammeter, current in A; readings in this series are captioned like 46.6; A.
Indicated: 5; A
